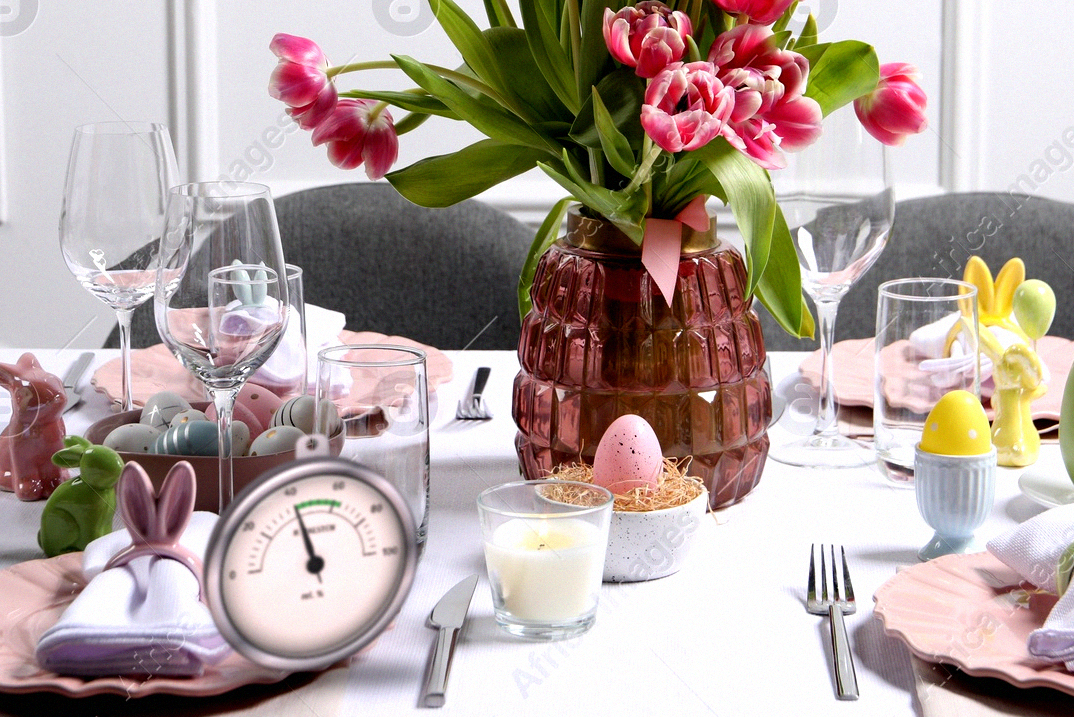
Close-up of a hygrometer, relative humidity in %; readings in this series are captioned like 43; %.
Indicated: 40; %
